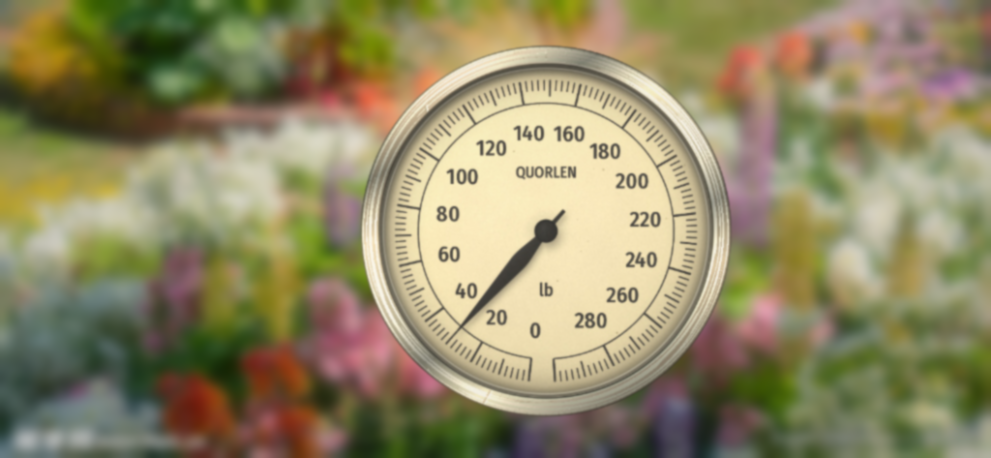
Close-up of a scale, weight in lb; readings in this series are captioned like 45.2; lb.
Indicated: 30; lb
